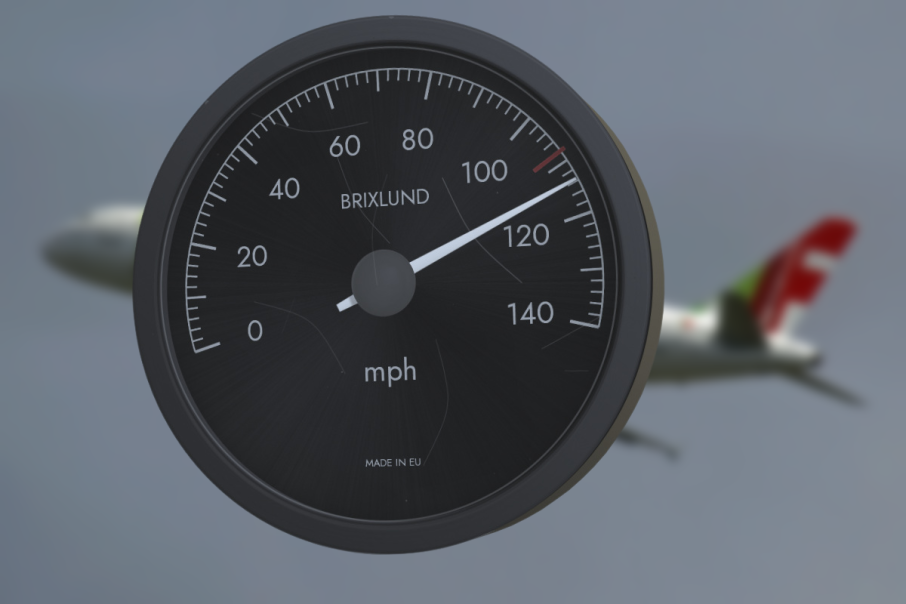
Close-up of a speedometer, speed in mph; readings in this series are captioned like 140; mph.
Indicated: 114; mph
